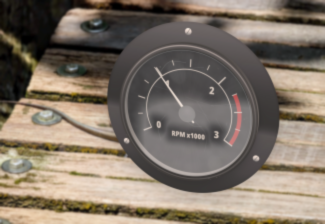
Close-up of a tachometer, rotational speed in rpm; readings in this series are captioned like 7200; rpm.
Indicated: 1000; rpm
